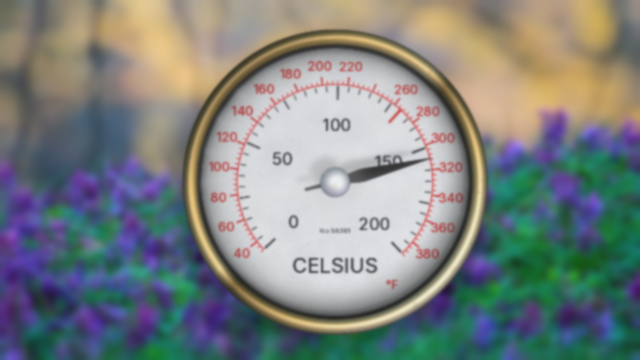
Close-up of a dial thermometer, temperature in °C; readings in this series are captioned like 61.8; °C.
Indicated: 155; °C
